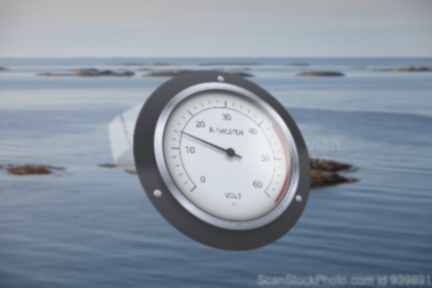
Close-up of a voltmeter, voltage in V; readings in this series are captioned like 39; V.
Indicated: 14; V
